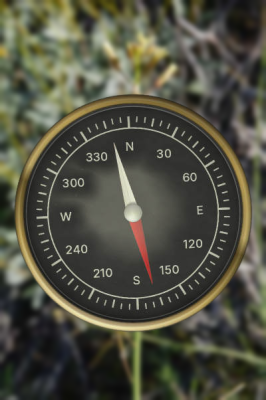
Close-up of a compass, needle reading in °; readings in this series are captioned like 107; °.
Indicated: 167.5; °
